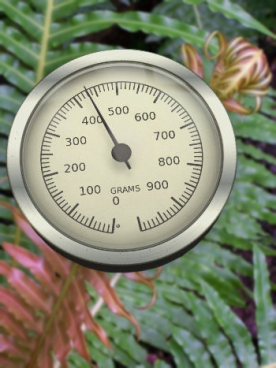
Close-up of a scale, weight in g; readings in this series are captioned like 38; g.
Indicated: 430; g
